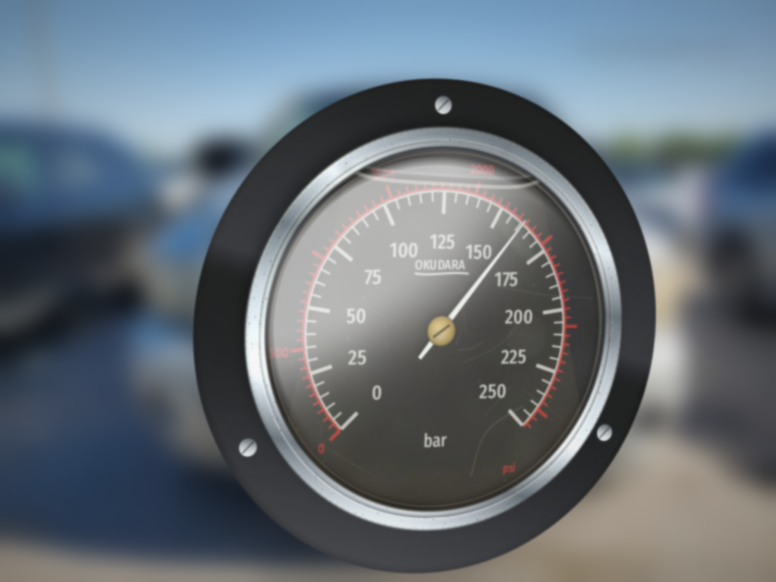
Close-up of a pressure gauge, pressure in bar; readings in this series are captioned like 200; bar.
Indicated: 160; bar
